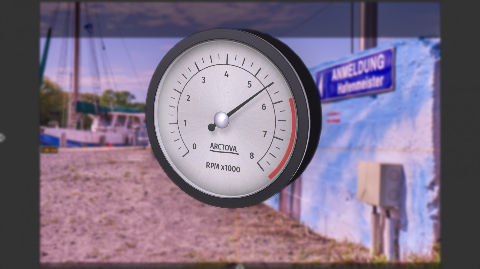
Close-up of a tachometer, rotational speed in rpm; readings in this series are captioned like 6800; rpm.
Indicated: 5500; rpm
